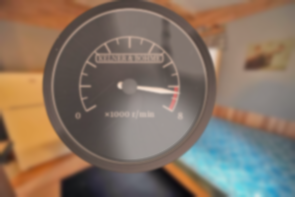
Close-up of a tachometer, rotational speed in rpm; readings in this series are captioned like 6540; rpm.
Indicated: 7250; rpm
